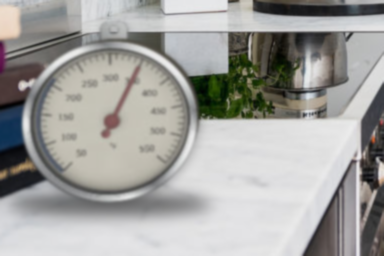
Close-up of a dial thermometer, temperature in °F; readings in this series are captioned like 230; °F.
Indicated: 350; °F
